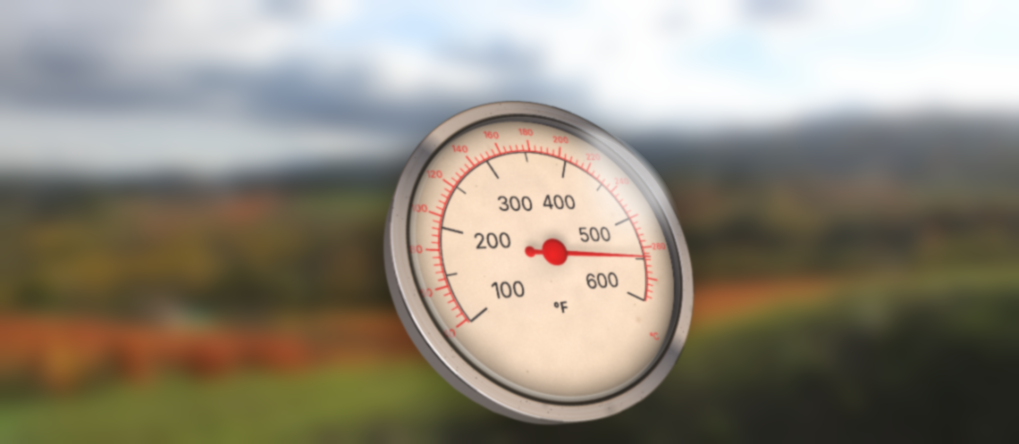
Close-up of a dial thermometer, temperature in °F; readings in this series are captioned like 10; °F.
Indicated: 550; °F
